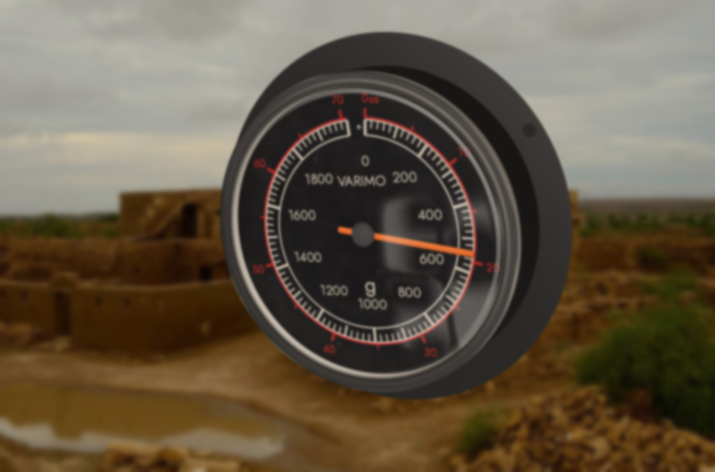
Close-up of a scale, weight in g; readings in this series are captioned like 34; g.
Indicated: 540; g
